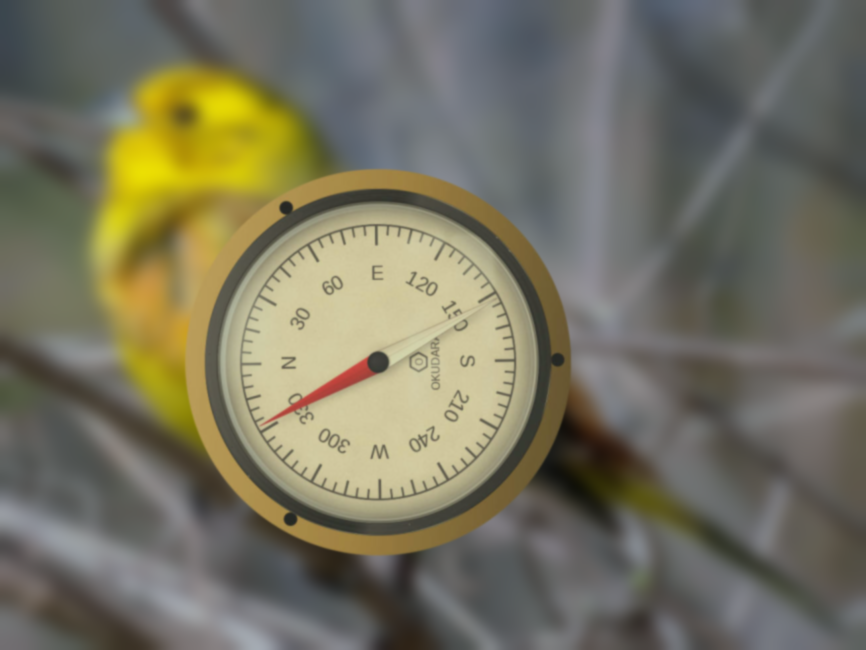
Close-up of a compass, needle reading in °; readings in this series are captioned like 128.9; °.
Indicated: 332.5; °
